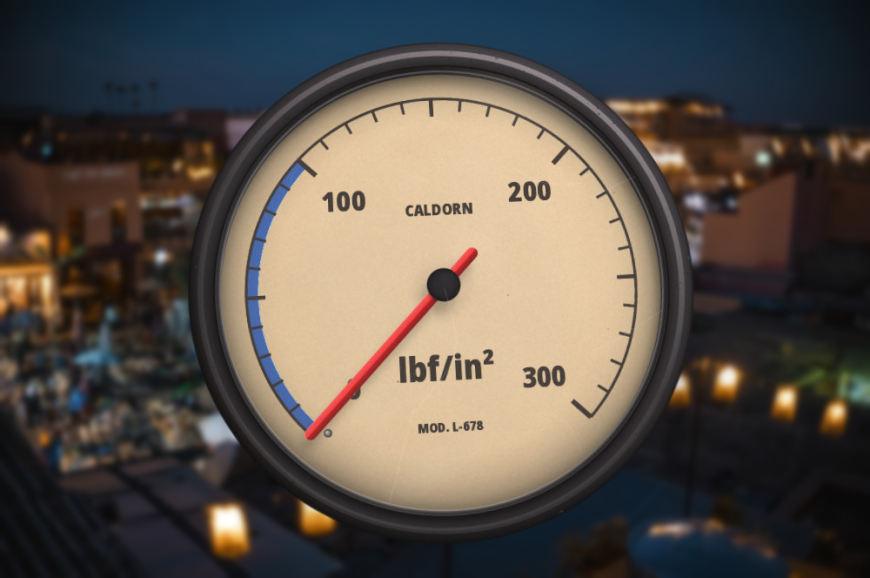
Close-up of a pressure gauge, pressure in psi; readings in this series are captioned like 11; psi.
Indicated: 0; psi
